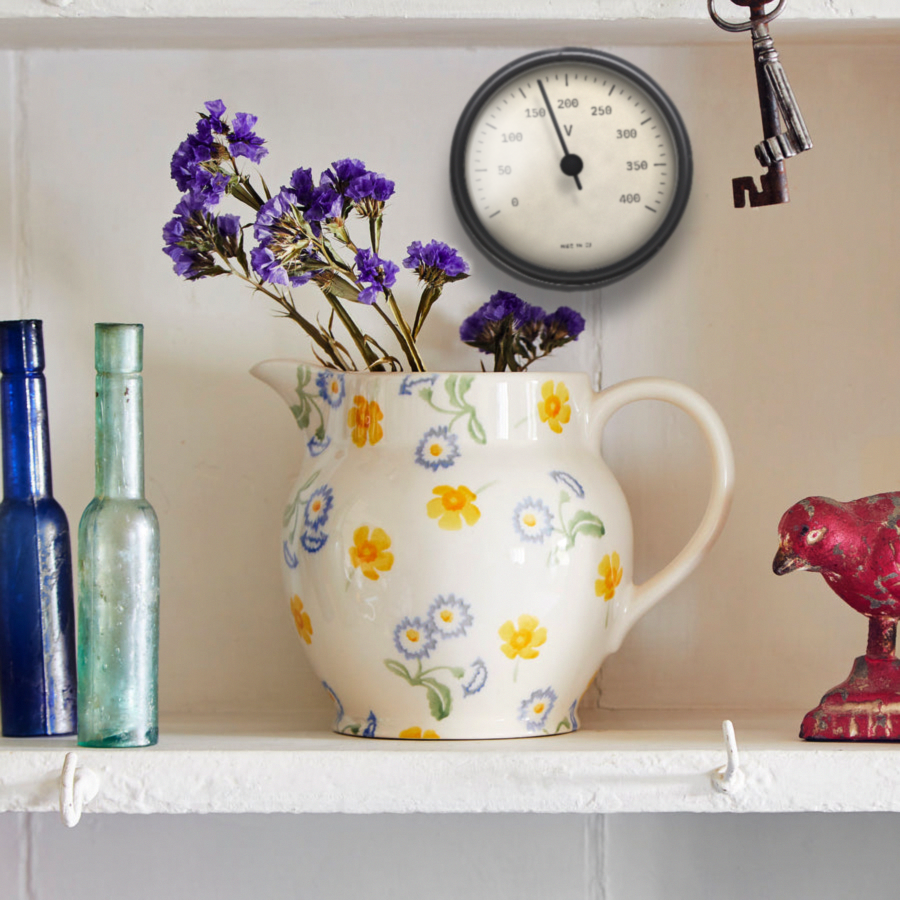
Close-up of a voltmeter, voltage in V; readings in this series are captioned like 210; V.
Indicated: 170; V
